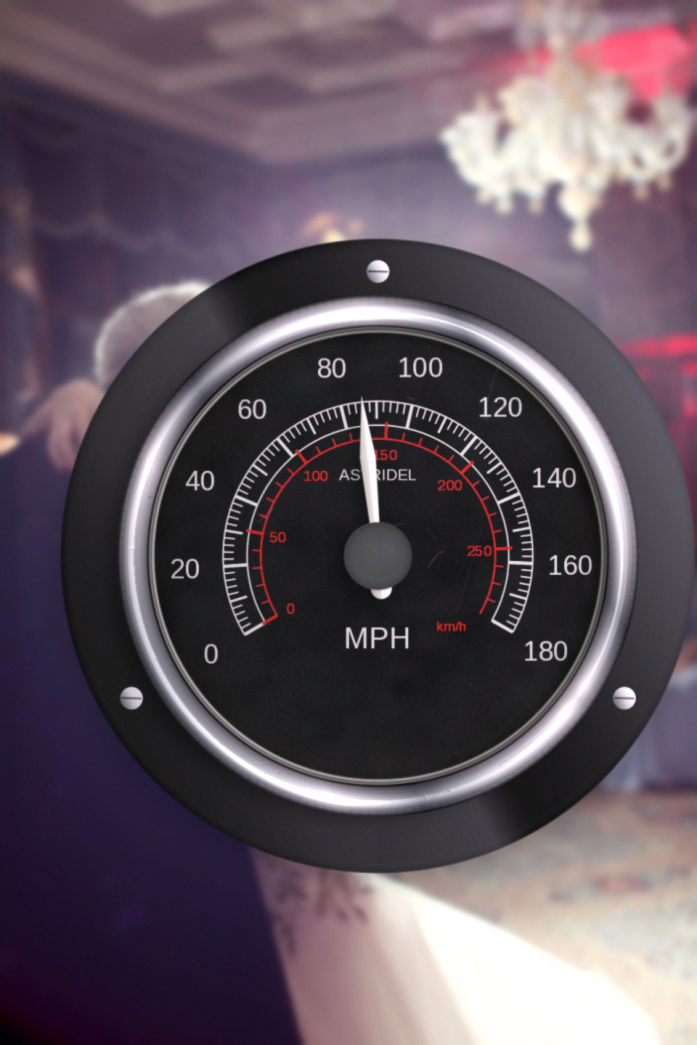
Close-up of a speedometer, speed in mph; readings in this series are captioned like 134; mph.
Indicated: 86; mph
